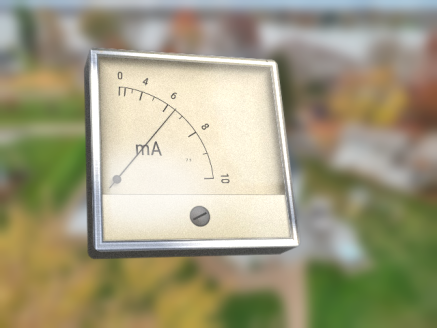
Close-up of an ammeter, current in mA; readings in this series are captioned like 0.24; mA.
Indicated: 6.5; mA
